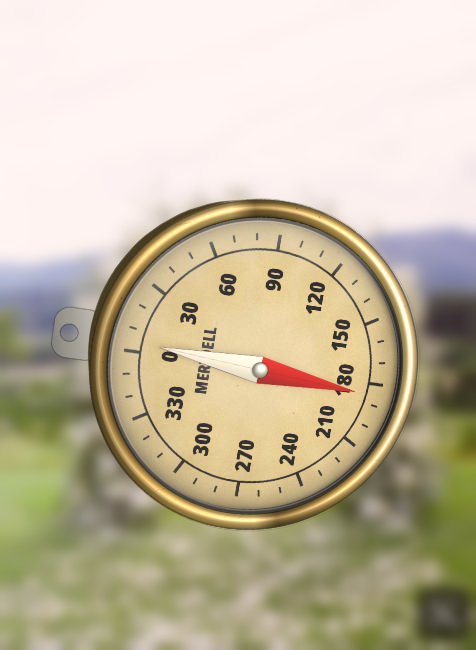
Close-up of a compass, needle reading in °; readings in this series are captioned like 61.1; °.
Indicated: 185; °
